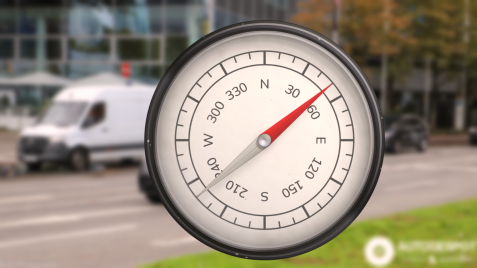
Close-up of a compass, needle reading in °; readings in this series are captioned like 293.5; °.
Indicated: 50; °
